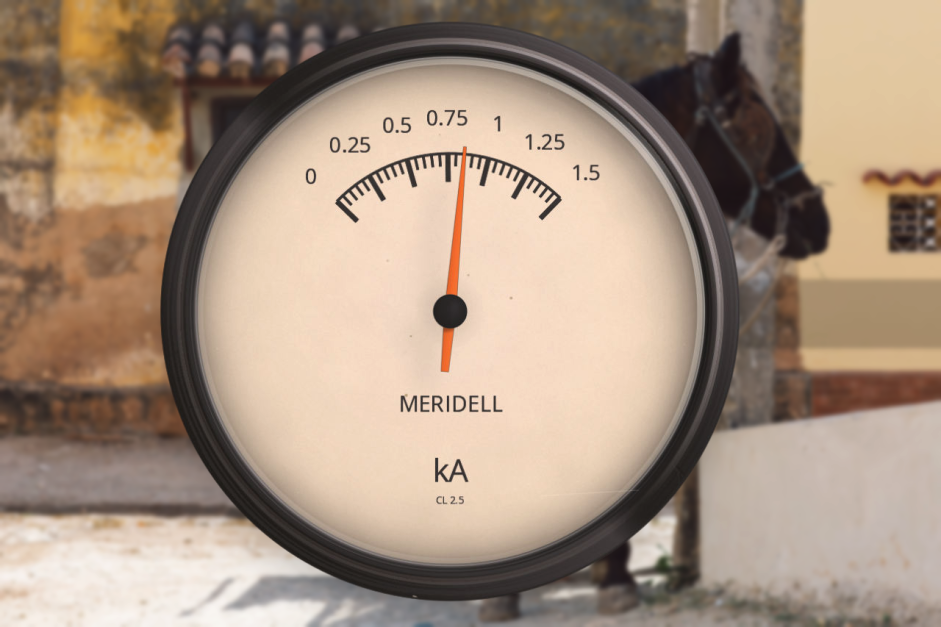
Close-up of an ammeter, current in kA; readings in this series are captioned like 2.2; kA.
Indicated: 0.85; kA
